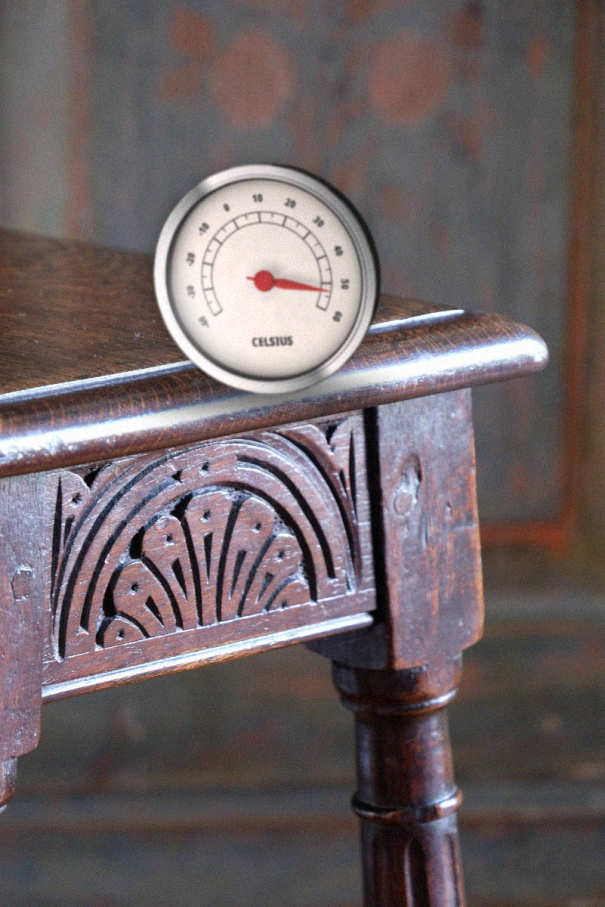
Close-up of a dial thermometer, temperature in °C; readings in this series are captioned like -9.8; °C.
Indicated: 52.5; °C
